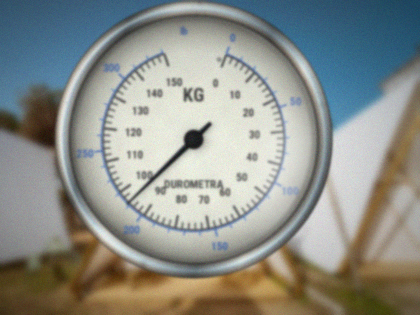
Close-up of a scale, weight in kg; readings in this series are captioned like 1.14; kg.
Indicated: 96; kg
